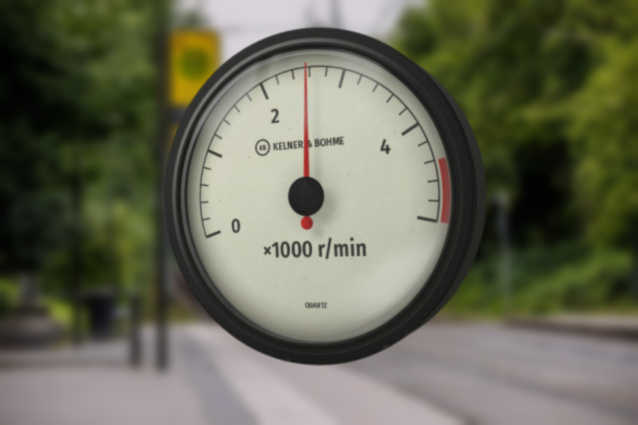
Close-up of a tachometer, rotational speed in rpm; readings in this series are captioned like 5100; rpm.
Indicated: 2600; rpm
